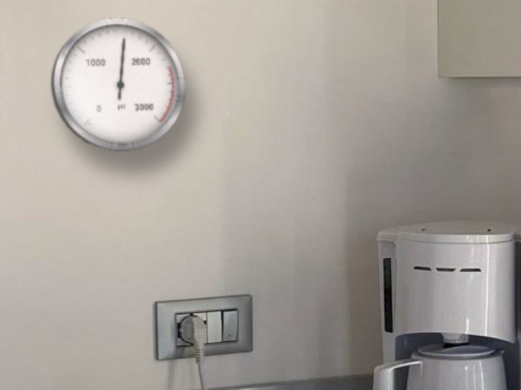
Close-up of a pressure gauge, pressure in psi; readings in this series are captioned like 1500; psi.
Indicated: 1600; psi
